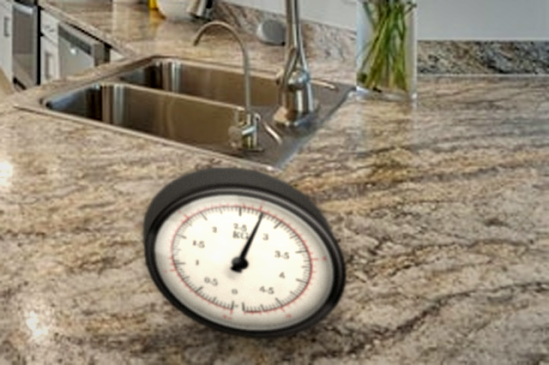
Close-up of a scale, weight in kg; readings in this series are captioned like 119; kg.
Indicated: 2.75; kg
